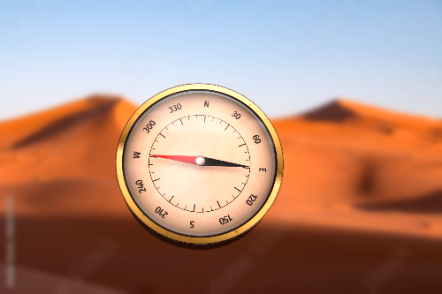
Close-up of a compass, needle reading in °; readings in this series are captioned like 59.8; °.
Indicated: 270; °
